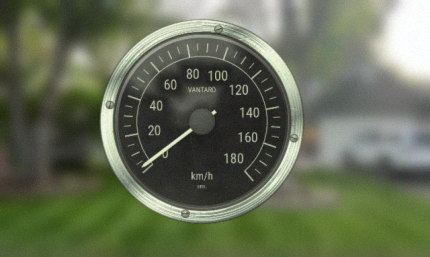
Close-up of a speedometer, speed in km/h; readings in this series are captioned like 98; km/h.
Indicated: 2.5; km/h
